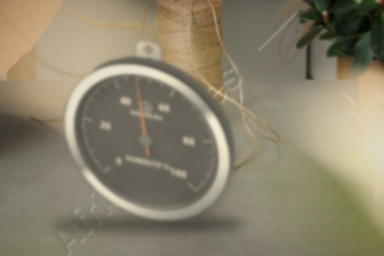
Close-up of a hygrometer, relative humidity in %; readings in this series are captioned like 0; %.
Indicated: 48; %
